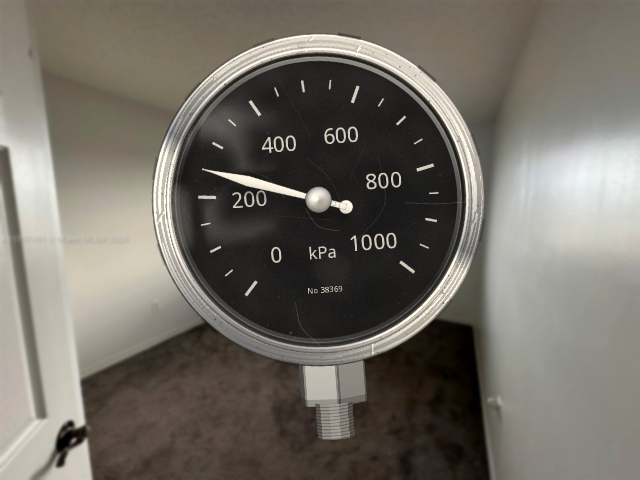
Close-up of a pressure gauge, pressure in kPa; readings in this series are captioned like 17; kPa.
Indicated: 250; kPa
